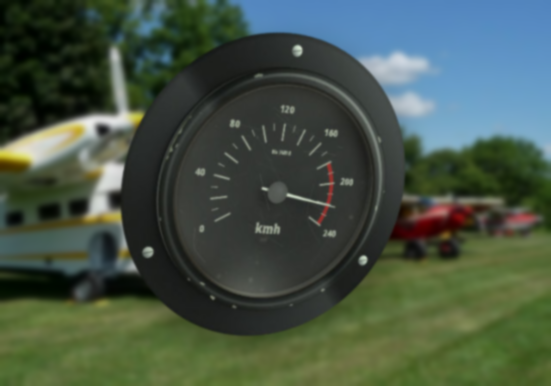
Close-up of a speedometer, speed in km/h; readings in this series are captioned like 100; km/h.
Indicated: 220; km/h
